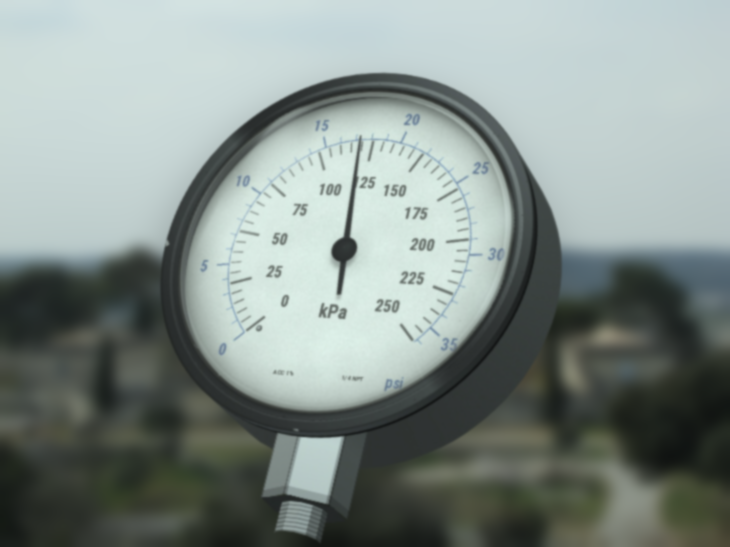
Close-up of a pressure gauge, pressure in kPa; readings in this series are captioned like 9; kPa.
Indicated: 120; kPa
